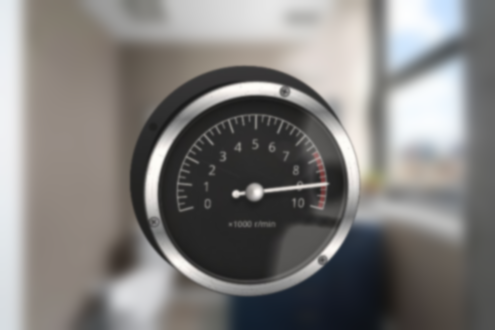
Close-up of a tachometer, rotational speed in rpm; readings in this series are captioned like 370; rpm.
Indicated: 9000; rpm
